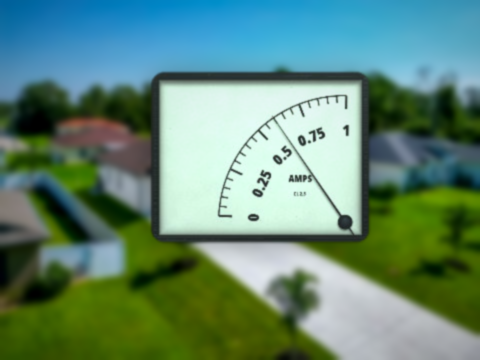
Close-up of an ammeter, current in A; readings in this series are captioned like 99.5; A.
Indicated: 0.6; A
